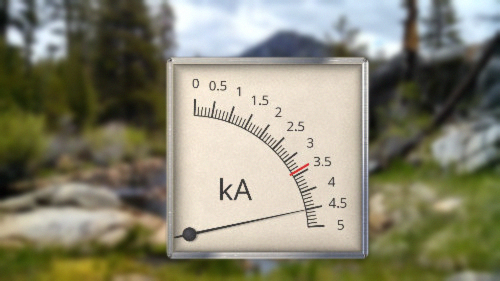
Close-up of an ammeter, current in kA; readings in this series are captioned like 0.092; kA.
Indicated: 4.5; kA
